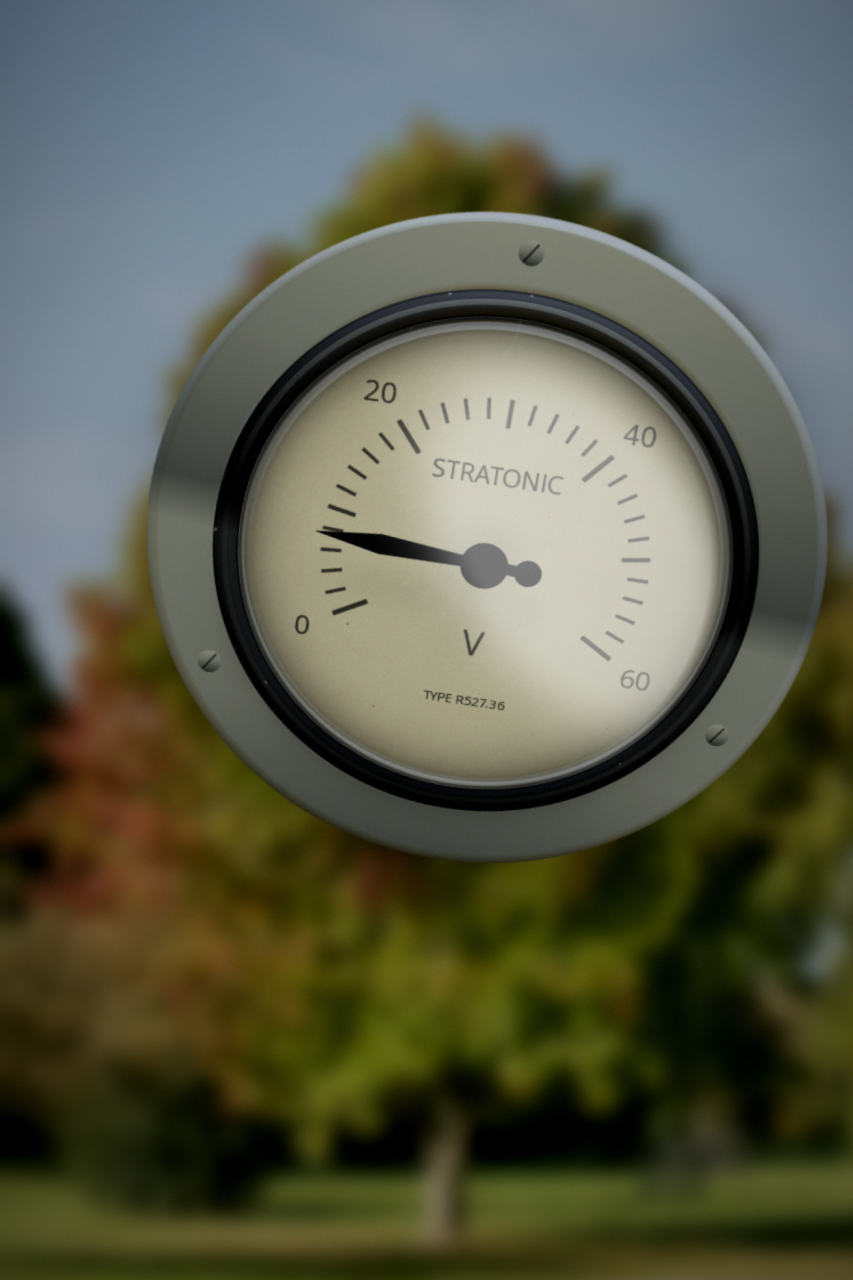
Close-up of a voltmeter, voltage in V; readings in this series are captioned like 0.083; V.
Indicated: 8; V
